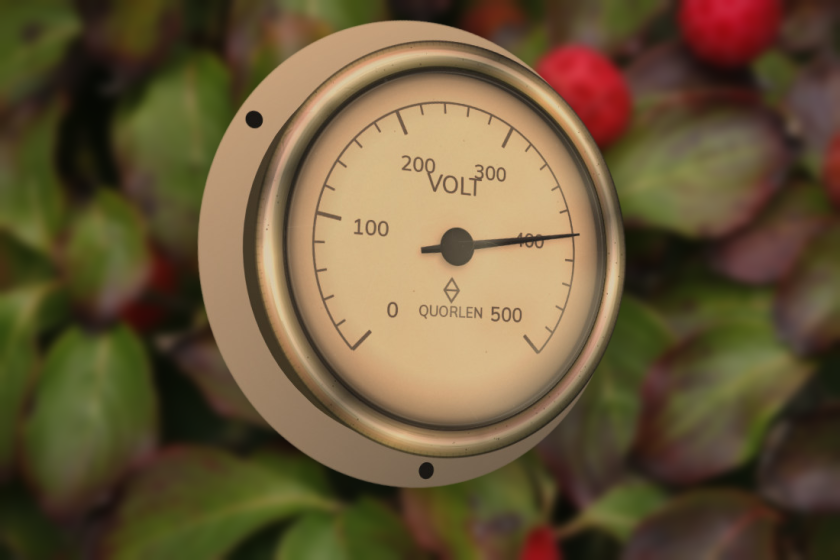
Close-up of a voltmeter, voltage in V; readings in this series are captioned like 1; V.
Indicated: 400; V
